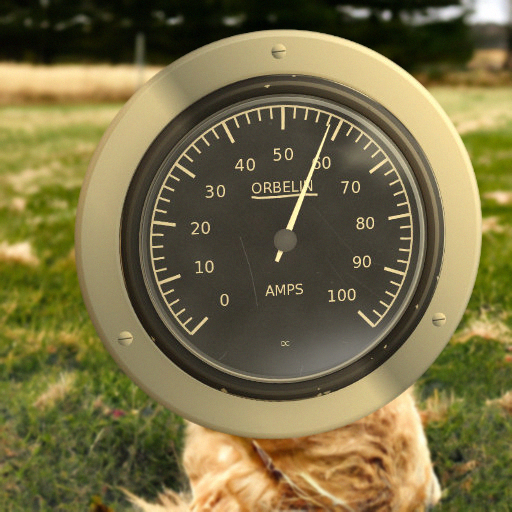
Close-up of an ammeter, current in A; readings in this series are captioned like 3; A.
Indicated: 58; A
